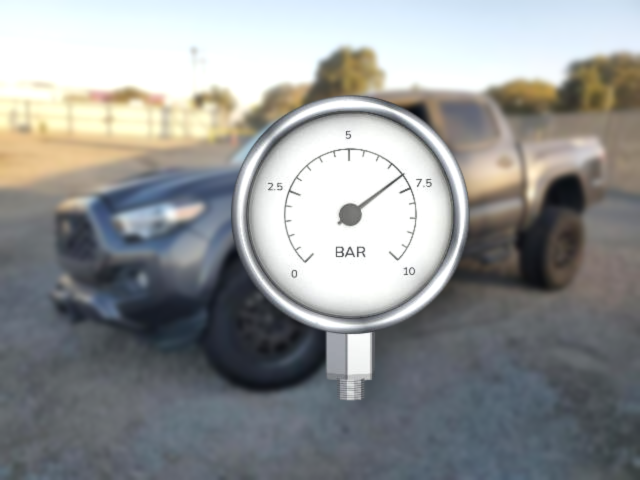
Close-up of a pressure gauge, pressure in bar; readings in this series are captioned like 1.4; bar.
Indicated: 7; bar
